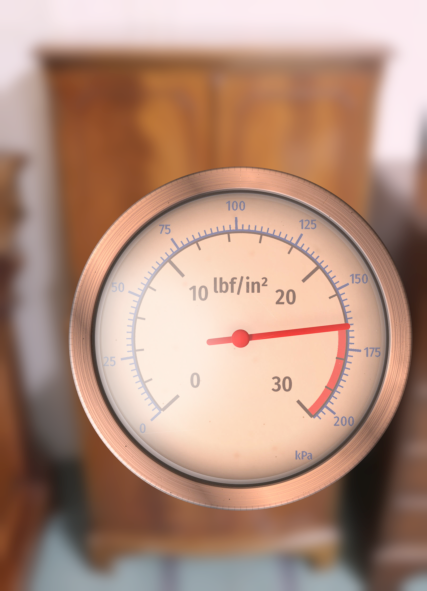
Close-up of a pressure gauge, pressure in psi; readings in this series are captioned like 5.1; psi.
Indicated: 24; psi
